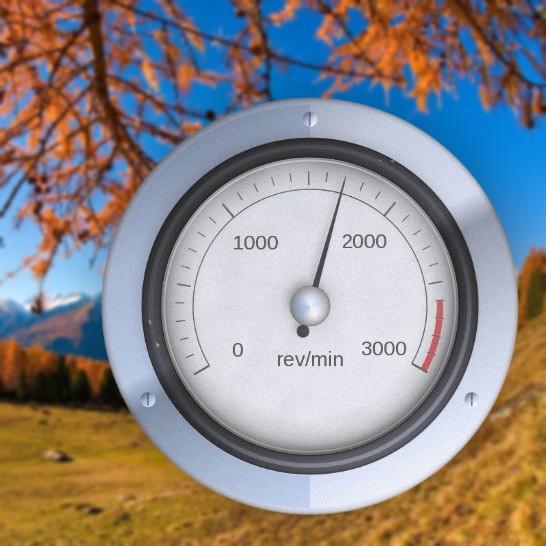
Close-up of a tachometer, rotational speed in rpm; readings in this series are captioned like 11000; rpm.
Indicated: 1700; rpm
